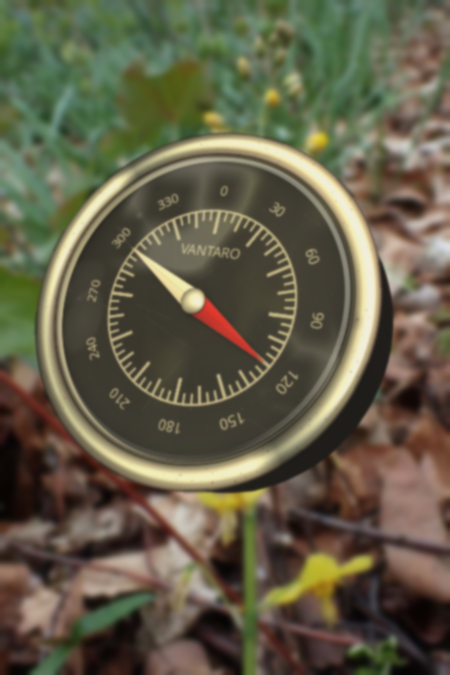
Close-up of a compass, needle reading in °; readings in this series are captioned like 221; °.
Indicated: 120; °
